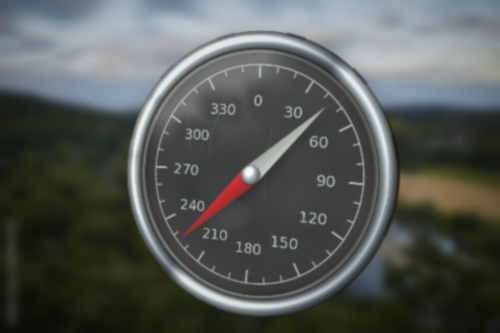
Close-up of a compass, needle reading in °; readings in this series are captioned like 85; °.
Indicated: 225; °
